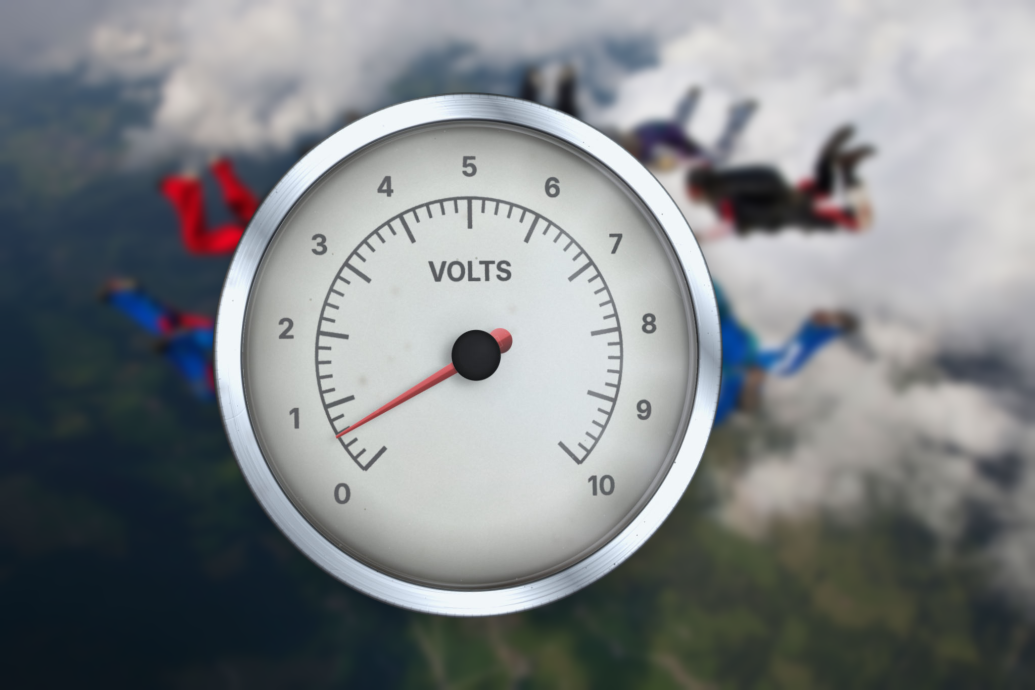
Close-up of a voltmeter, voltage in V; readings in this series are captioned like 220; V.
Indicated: 0.6; V
